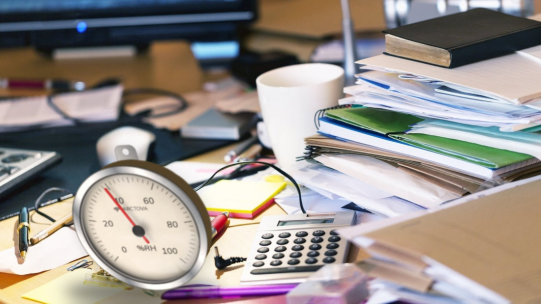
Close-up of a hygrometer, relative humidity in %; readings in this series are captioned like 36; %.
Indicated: 40; %
